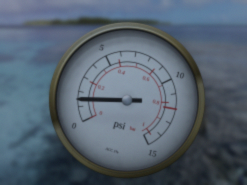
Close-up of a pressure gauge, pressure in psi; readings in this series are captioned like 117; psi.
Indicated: 1.5; psi
